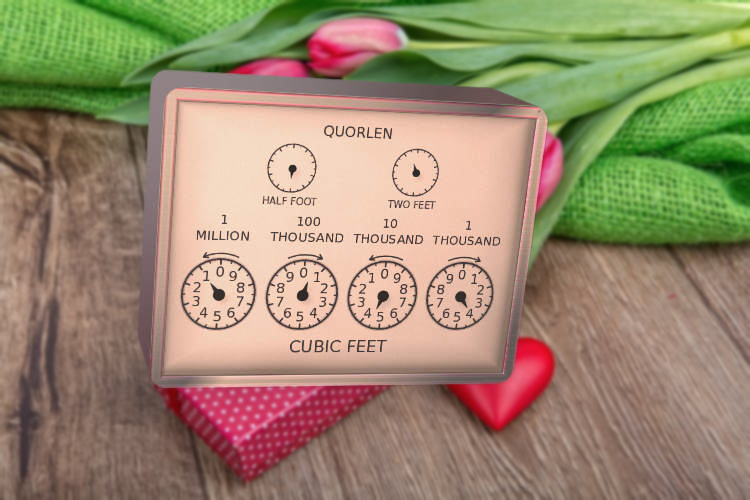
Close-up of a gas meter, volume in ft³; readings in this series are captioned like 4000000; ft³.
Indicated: 104400; ft³
